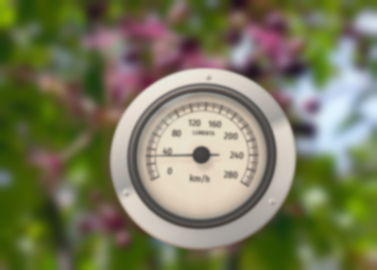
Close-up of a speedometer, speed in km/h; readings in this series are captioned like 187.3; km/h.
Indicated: 30; km/h
